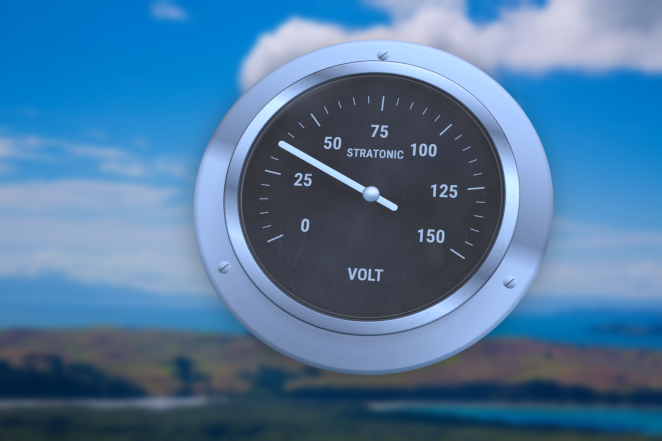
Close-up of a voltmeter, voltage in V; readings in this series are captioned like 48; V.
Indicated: 35; V
